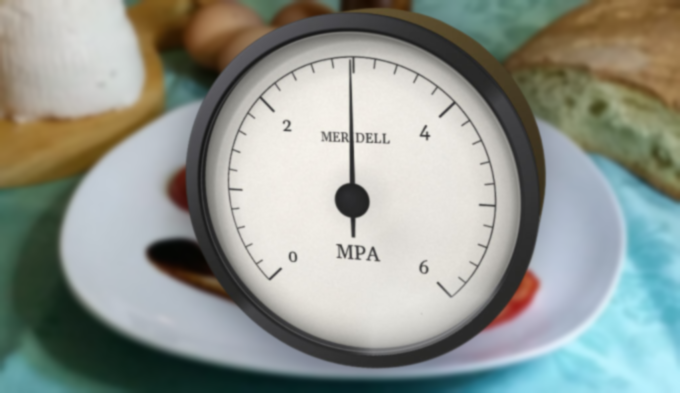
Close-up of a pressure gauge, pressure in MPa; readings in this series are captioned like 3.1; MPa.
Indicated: 3; MPa
